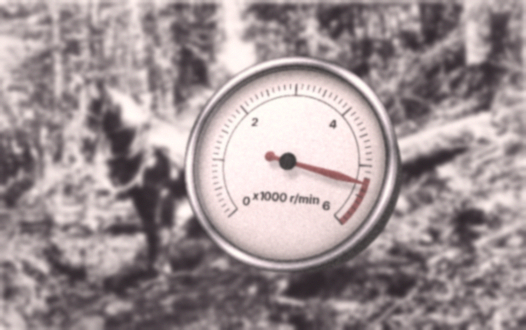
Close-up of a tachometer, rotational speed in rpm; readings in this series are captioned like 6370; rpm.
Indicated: 5300; rpm
